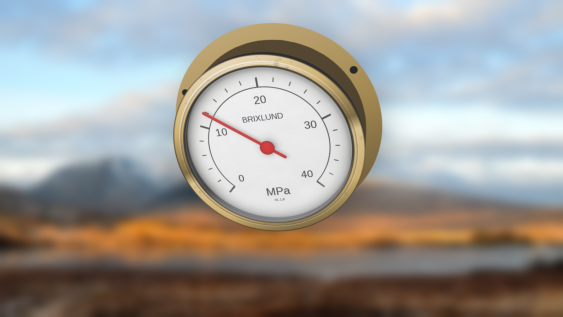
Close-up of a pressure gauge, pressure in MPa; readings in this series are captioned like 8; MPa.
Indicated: 12; MPa
